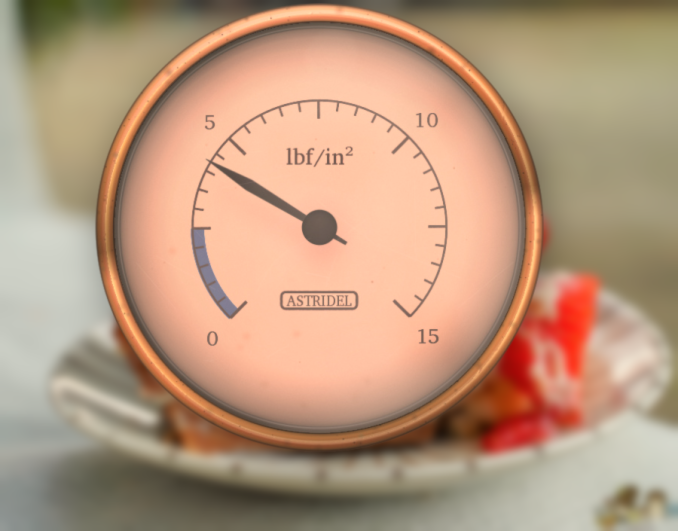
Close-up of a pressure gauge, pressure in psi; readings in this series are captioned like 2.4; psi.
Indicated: 4.25; psi
